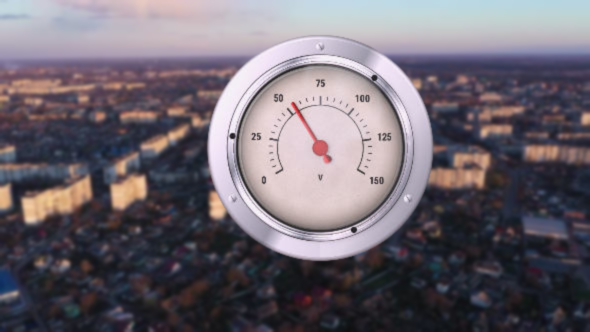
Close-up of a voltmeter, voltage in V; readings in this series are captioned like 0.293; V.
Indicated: 55; V
